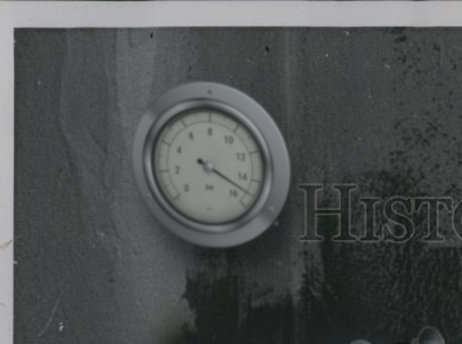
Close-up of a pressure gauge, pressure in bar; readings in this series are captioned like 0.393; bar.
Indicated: 15; bar
